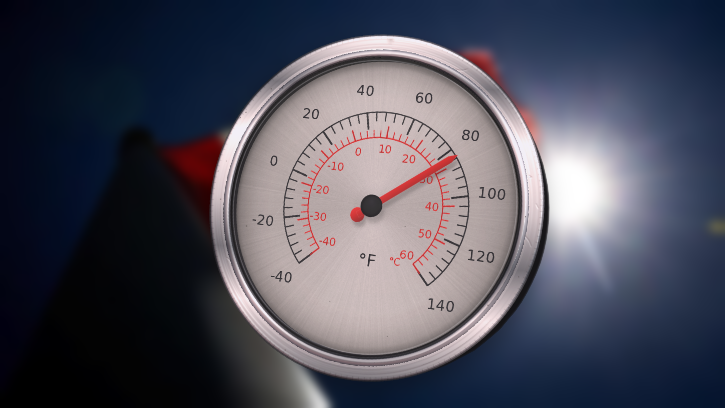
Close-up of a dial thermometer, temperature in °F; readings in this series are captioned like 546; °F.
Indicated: 84; °F
